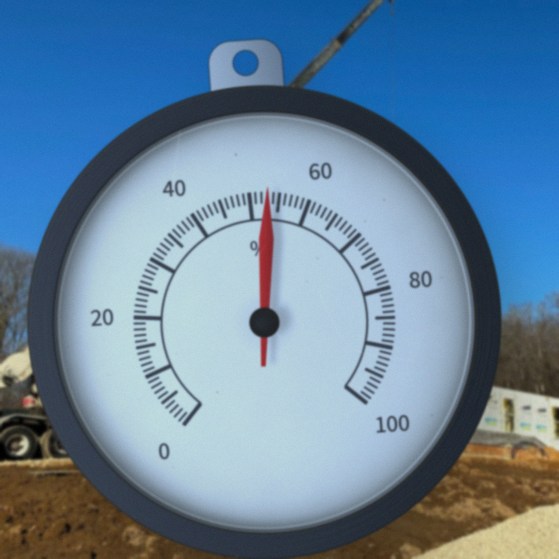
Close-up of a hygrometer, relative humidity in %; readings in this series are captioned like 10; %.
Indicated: 53; %
